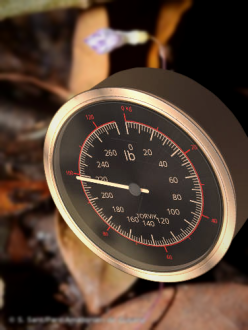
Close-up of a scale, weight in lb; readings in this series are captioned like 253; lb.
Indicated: 220; lb
